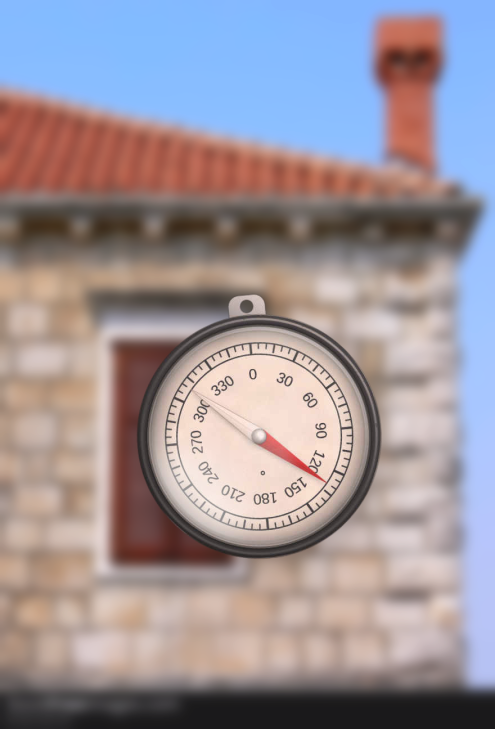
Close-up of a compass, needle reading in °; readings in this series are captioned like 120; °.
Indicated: 130; °
